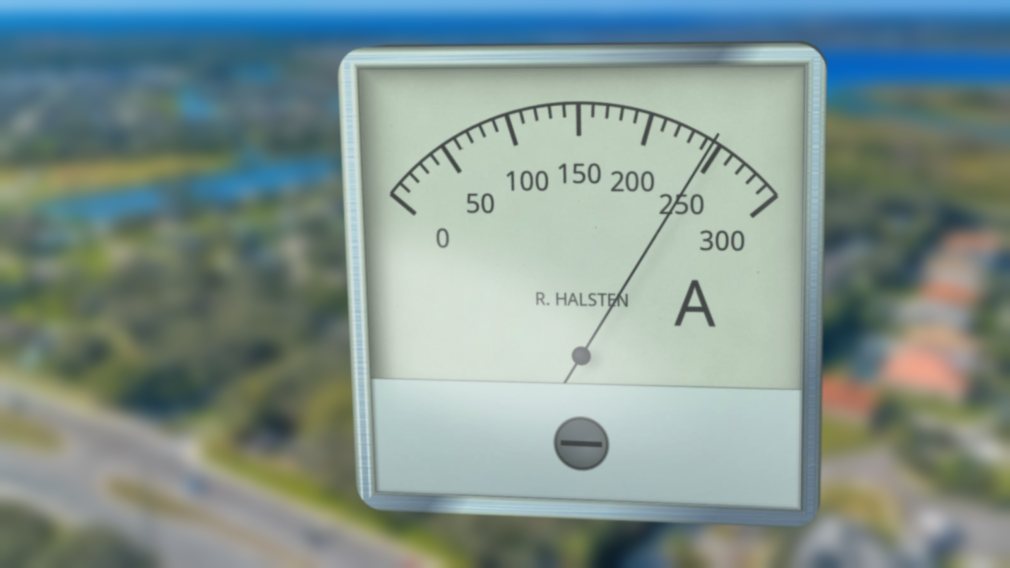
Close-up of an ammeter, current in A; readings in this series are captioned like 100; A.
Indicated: 245; A
